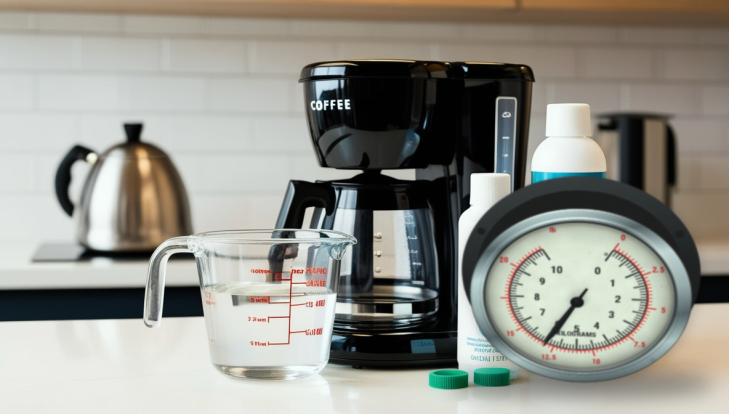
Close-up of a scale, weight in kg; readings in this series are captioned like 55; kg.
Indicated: 6; kg
